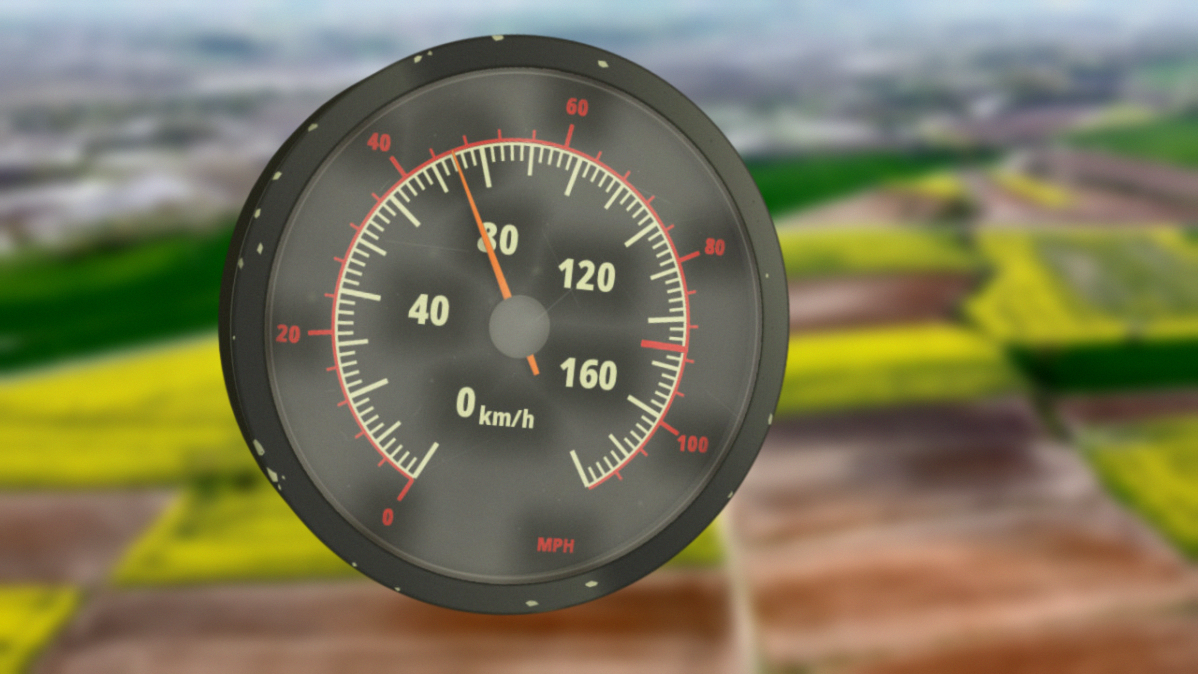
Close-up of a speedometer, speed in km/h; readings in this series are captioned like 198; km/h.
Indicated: 74; km/h
